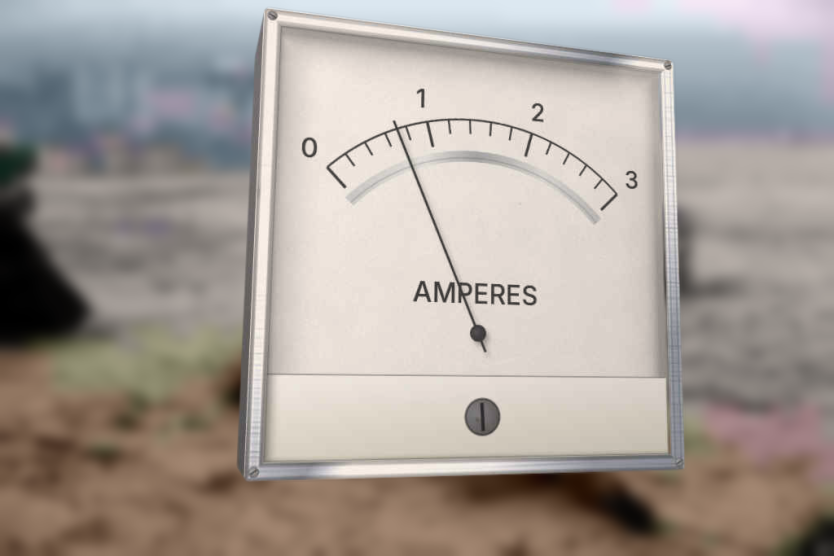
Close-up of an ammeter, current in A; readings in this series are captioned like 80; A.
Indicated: 0.7; A
